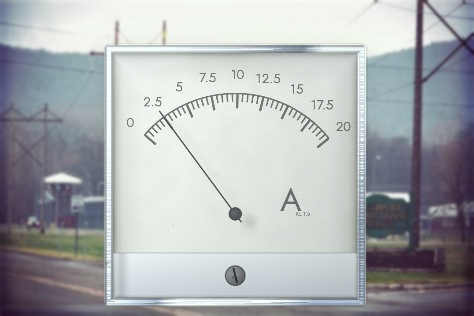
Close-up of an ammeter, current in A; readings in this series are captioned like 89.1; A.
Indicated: 2.5; A
